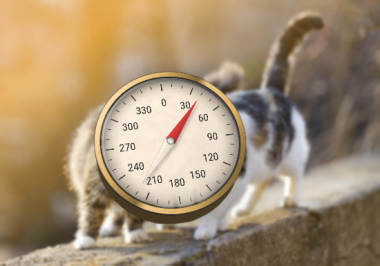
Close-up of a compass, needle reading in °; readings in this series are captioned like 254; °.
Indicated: 40; °
